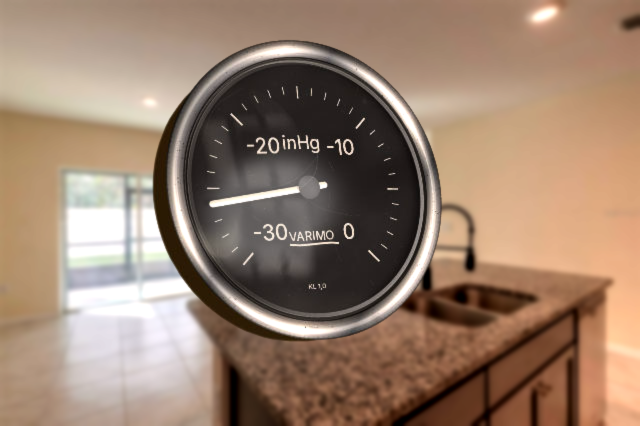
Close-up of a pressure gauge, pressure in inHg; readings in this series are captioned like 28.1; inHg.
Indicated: -26; inHg
